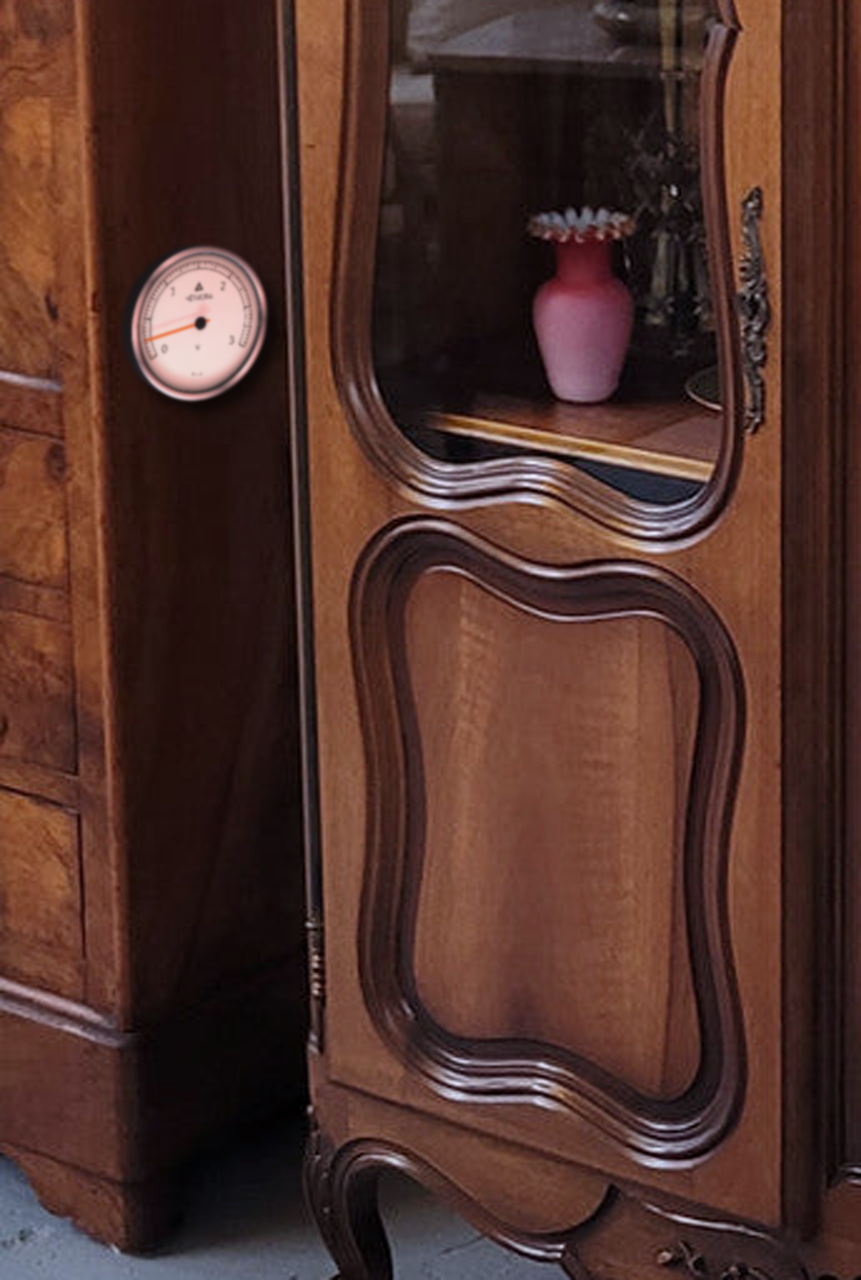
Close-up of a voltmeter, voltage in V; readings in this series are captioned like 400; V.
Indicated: 0.25; V
